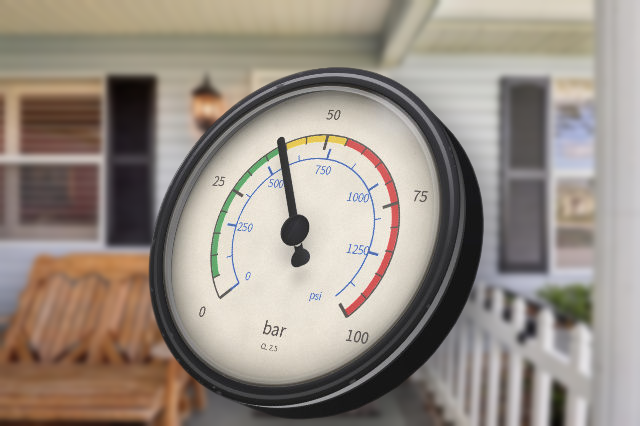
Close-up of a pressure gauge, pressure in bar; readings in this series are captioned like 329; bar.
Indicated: 40; bar
